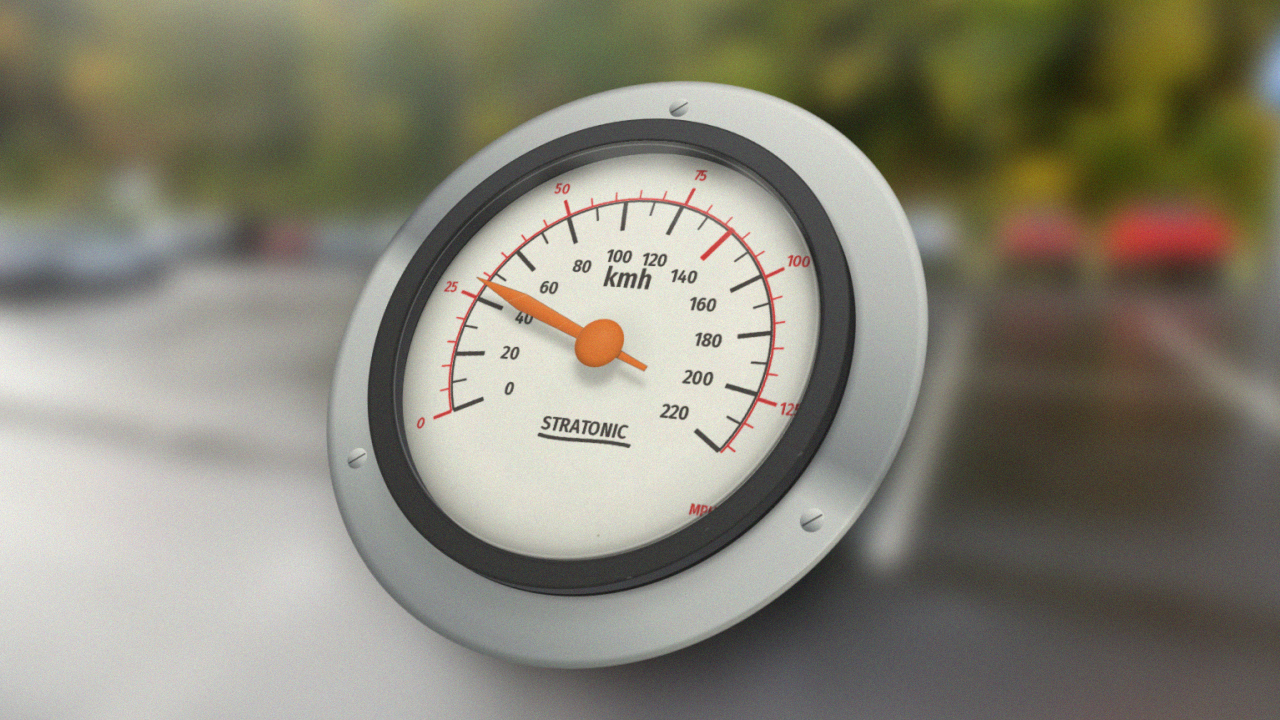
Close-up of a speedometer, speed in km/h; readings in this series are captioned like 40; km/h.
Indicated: 45; km/h
